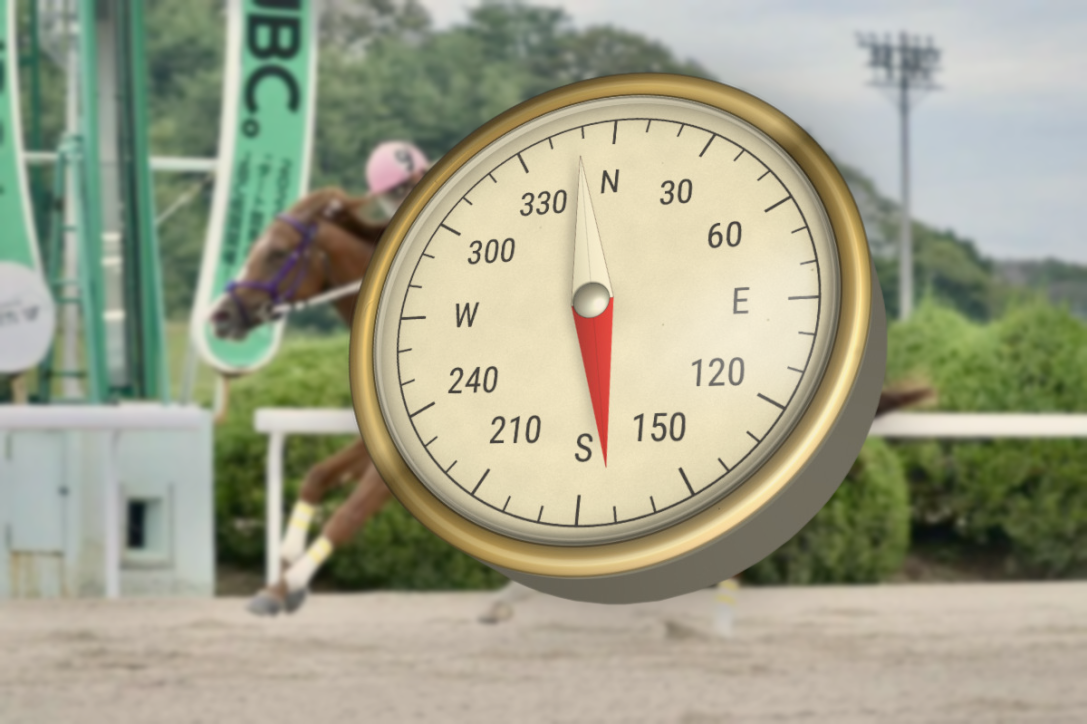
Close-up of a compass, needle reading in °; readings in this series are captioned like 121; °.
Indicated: 170; °
